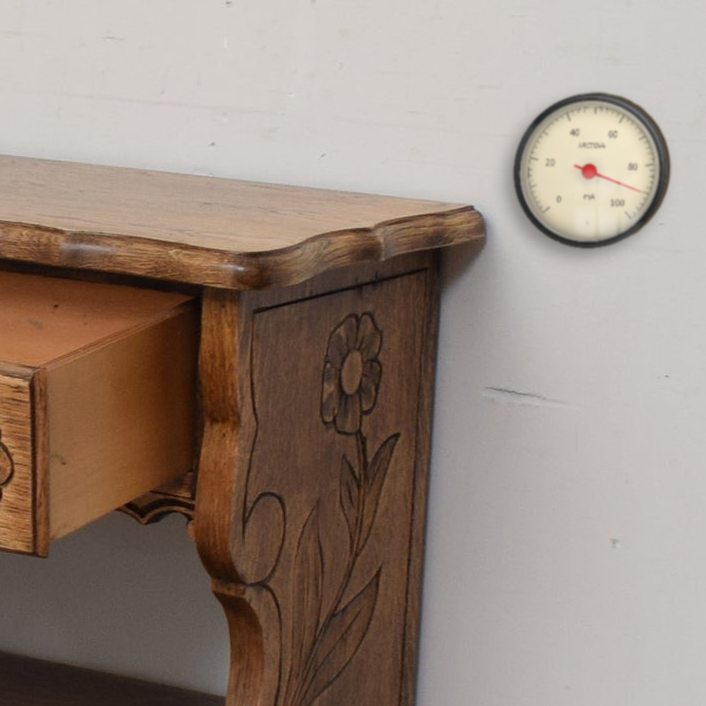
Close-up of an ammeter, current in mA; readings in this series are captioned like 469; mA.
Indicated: 90; mA
